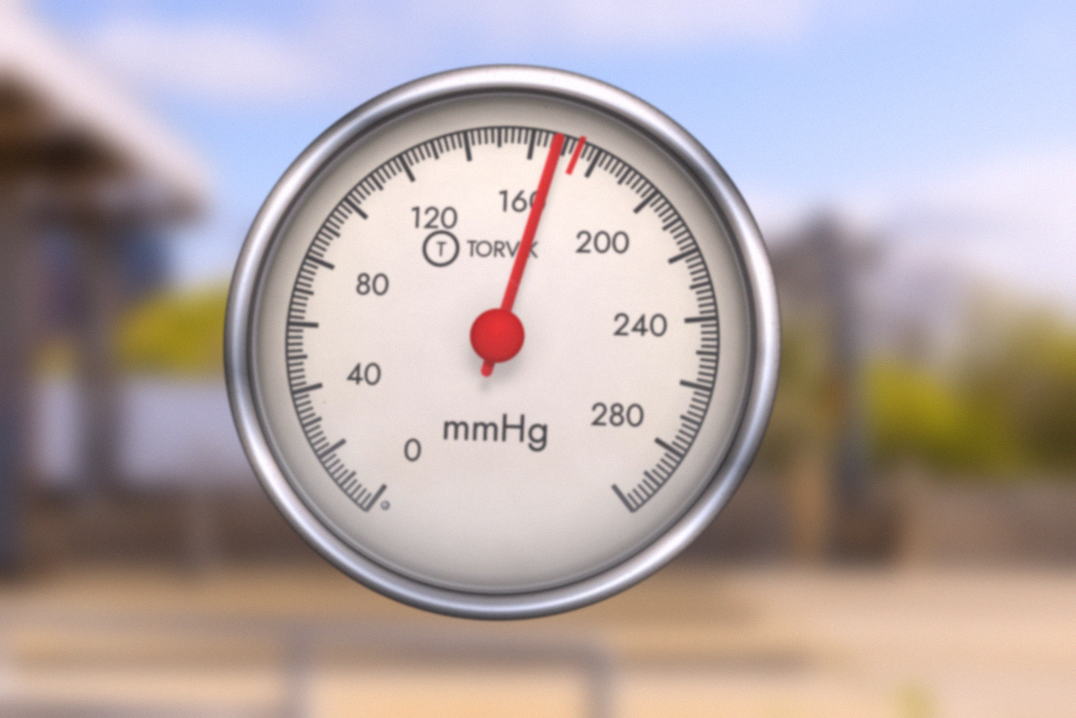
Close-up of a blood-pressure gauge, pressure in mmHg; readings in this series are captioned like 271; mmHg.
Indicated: 168; mmHg
